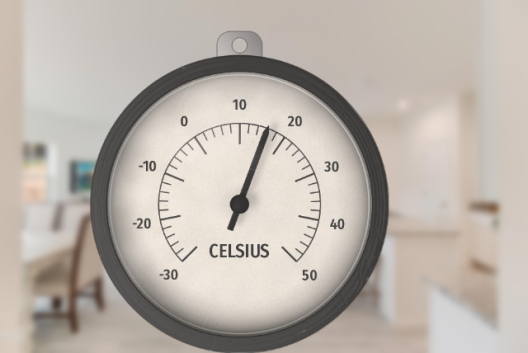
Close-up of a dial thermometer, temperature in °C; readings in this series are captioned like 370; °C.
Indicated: 16; °C
